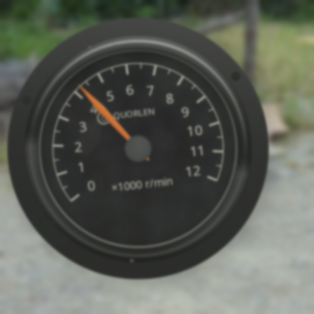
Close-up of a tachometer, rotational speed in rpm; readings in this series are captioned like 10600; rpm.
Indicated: 4250; rpm
